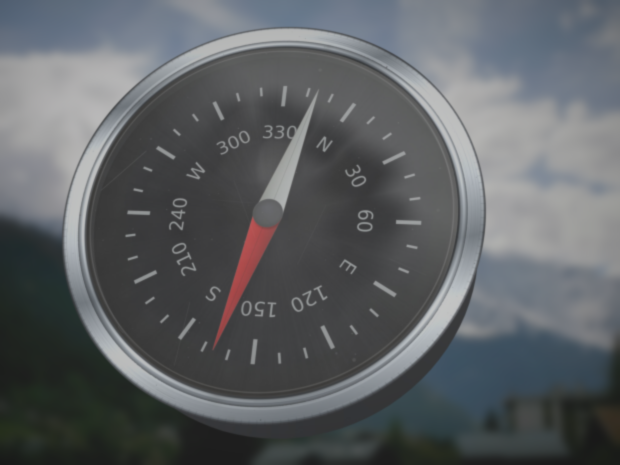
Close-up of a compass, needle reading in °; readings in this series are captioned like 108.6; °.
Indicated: 165; °
